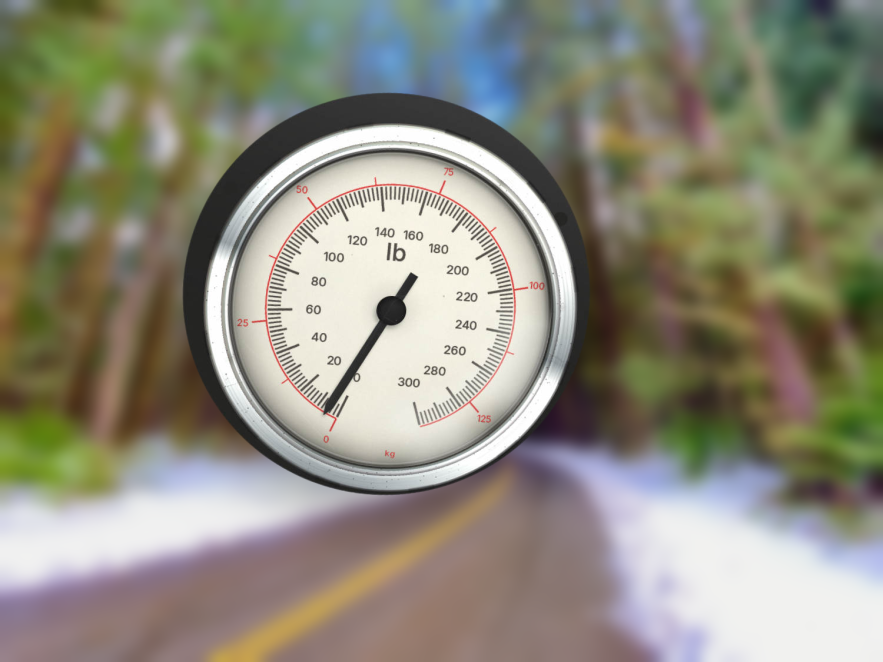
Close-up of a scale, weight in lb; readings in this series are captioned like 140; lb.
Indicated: 6; lb
